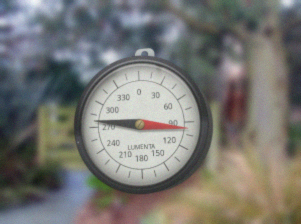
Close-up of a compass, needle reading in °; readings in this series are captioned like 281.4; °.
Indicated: 97.5; °
